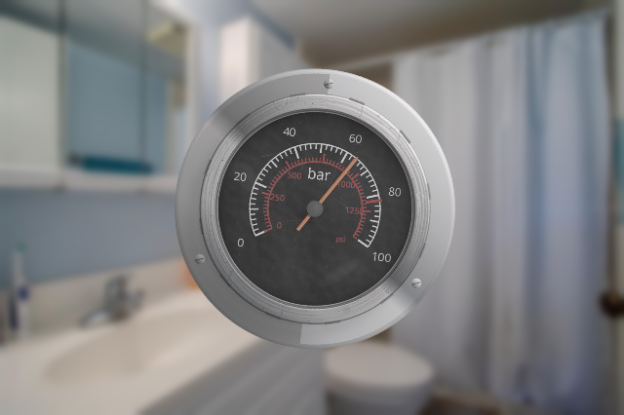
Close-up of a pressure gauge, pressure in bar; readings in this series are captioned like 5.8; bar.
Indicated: 64; bar
